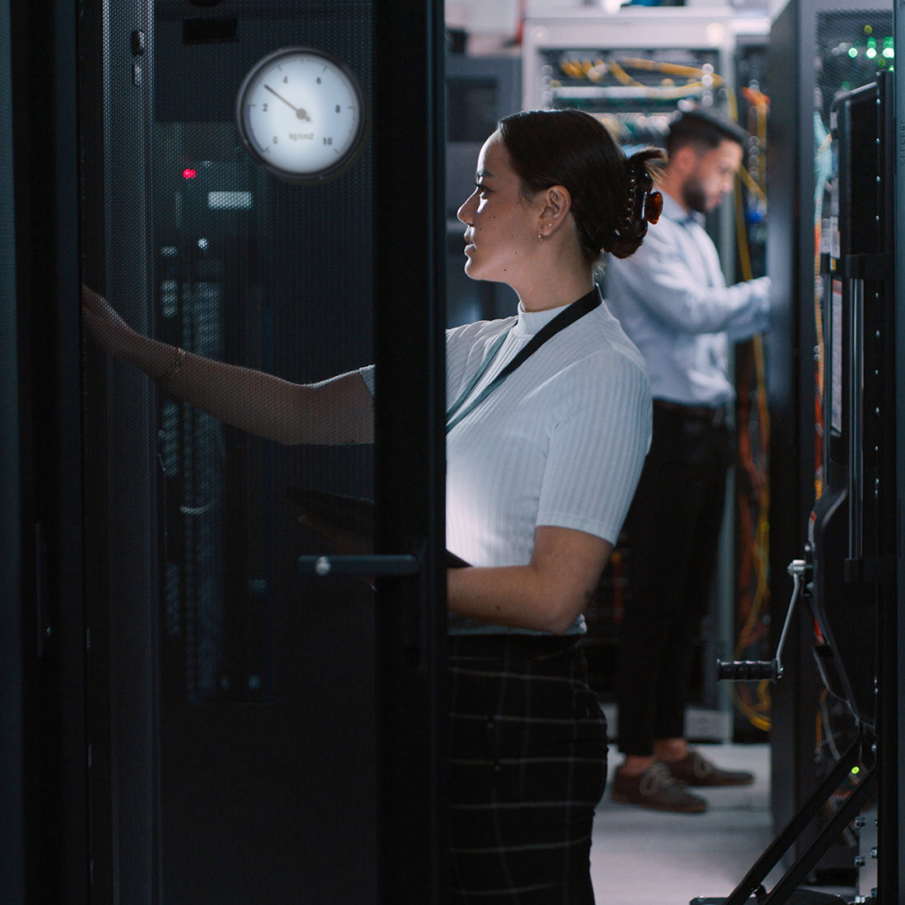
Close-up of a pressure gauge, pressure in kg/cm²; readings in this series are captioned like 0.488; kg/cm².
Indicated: 3; kg/cm²
